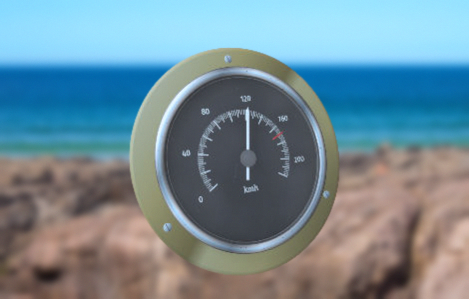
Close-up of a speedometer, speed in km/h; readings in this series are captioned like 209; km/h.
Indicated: 120; km/h
